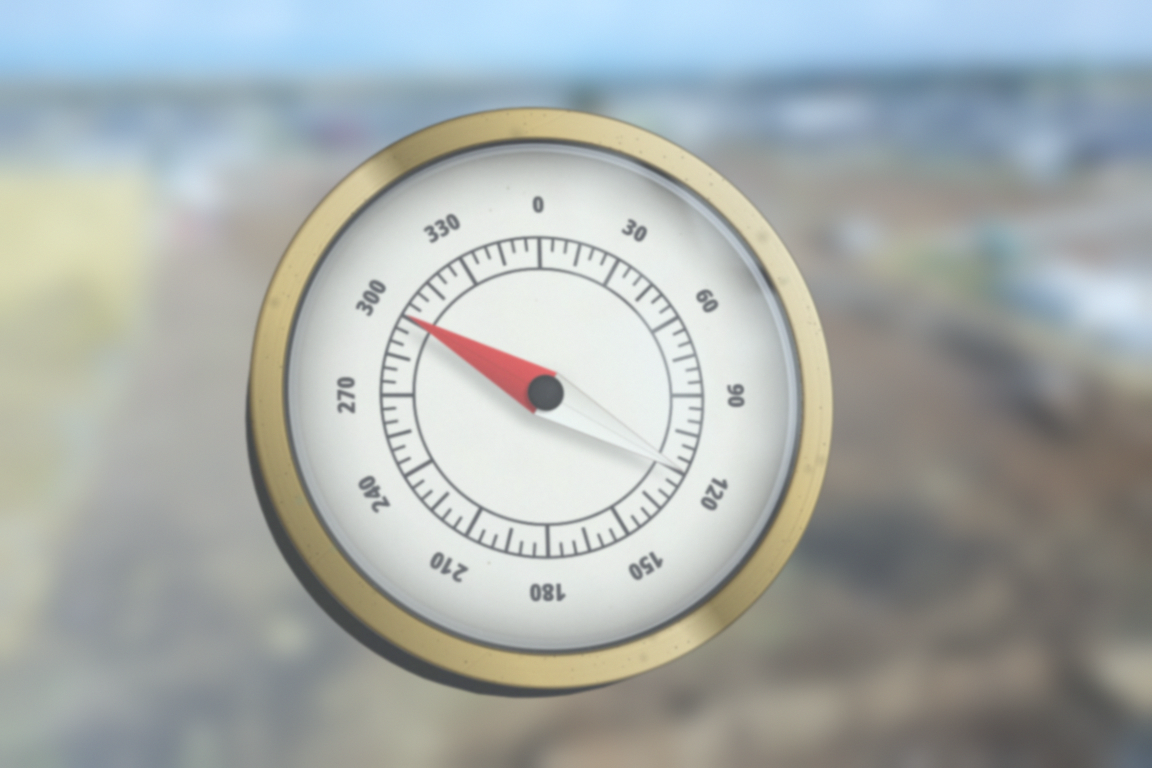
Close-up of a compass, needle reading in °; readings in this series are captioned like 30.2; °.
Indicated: 300; °
